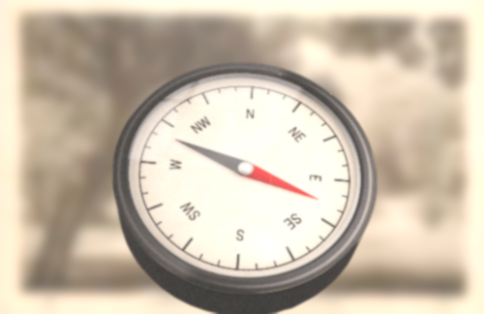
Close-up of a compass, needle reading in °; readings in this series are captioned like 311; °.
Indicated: 110; °
